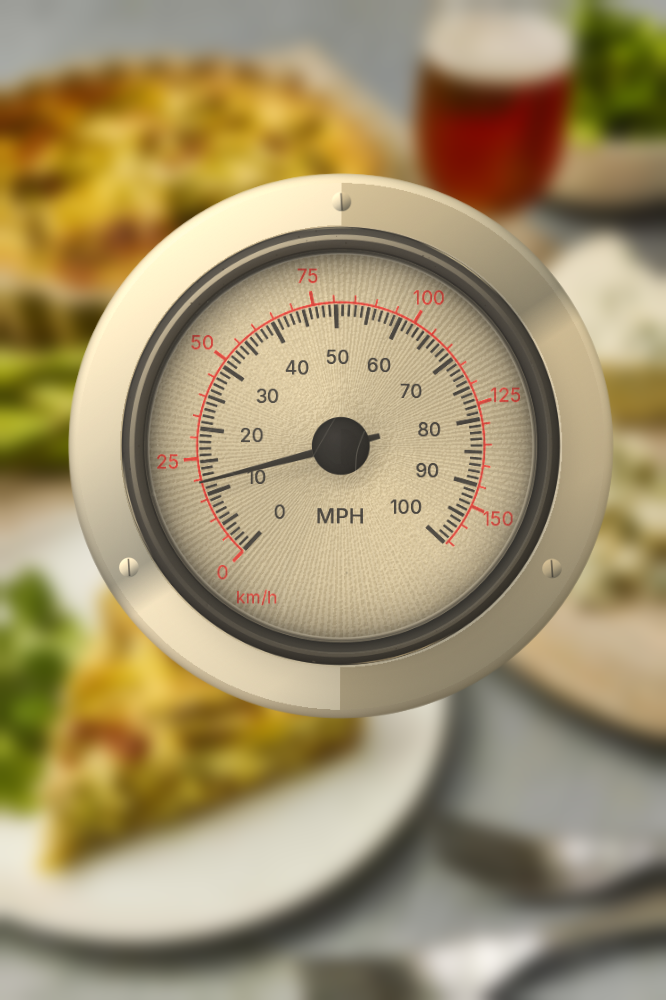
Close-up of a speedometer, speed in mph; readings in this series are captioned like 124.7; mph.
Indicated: 12; mph
